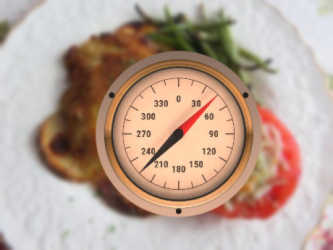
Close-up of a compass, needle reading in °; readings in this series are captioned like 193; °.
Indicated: 45; °
